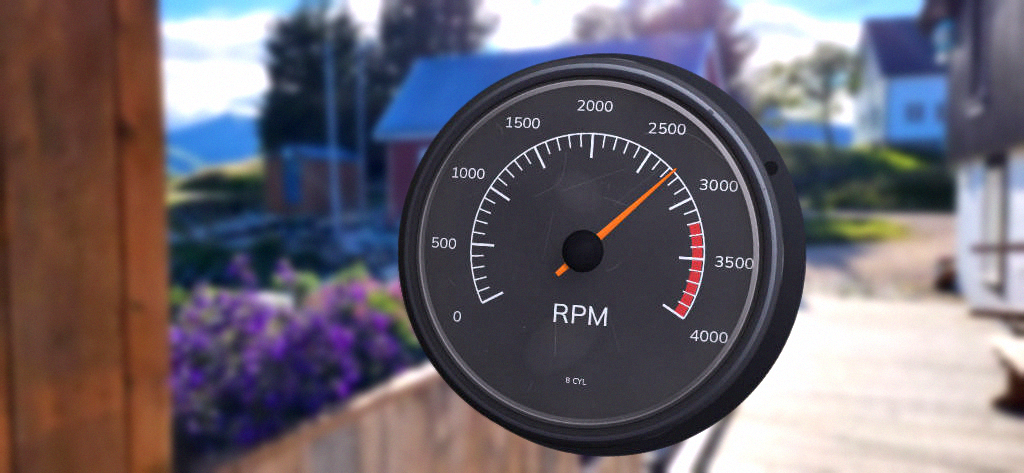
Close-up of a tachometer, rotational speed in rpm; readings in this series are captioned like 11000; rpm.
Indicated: 2750; rpm
